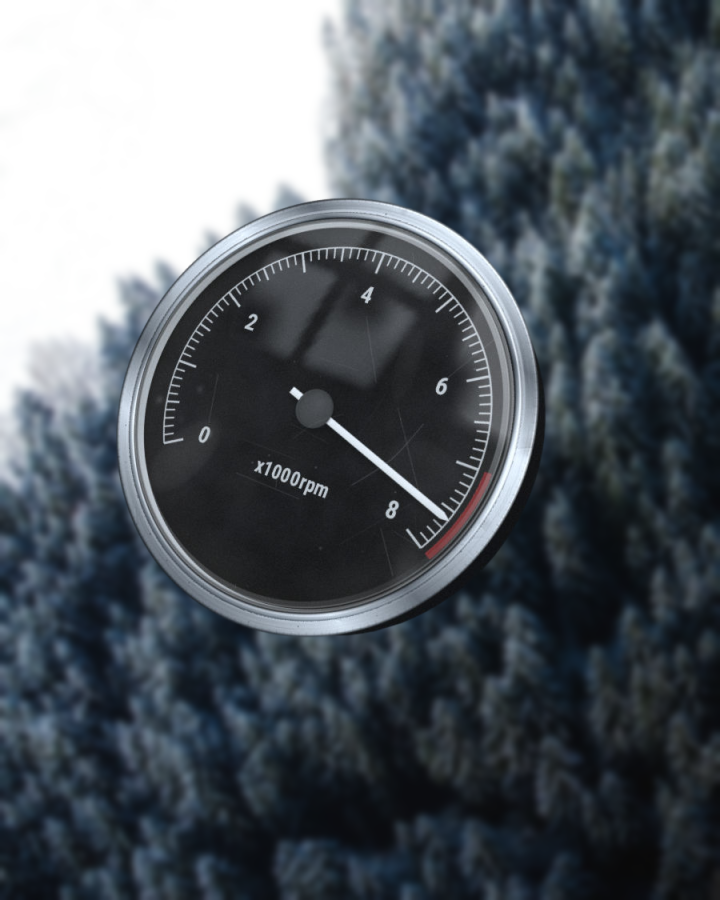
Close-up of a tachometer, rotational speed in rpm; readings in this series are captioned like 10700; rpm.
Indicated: 7600; rpm
